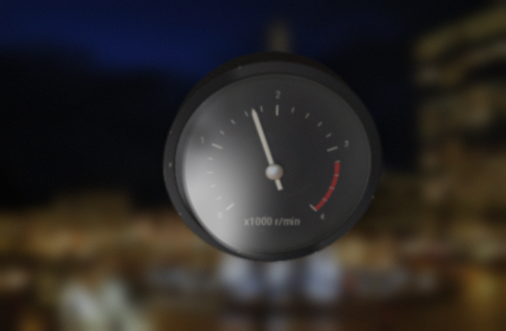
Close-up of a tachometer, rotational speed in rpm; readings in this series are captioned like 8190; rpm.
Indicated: 1700; rpm
